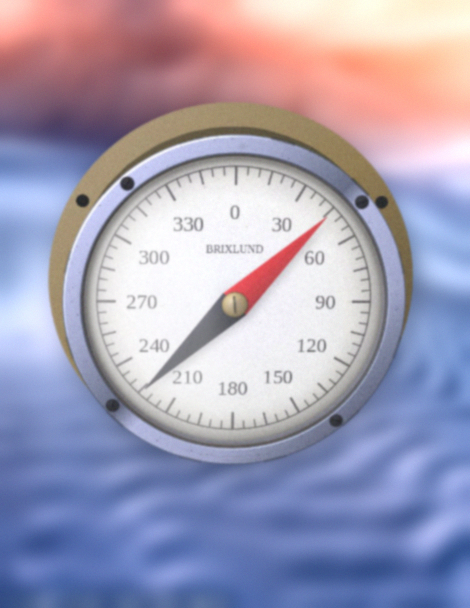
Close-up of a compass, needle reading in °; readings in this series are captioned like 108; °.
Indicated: 45; °
